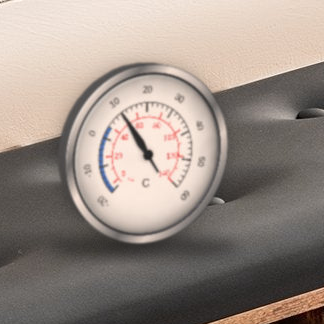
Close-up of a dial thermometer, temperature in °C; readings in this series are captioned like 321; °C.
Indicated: 10; °C
